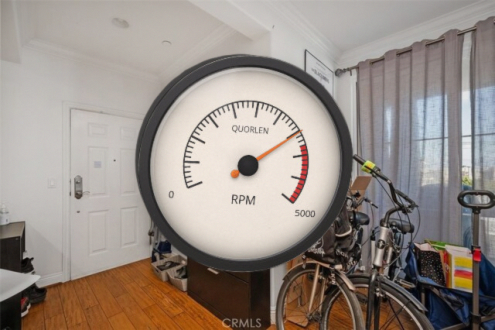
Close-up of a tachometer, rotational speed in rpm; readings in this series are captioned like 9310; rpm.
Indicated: 3500; rpm
